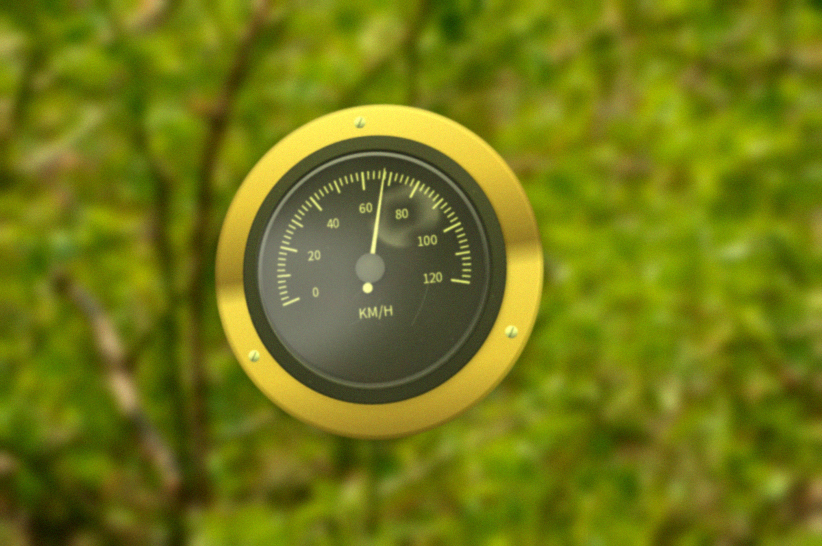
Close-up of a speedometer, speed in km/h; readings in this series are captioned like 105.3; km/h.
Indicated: 68; km/h
